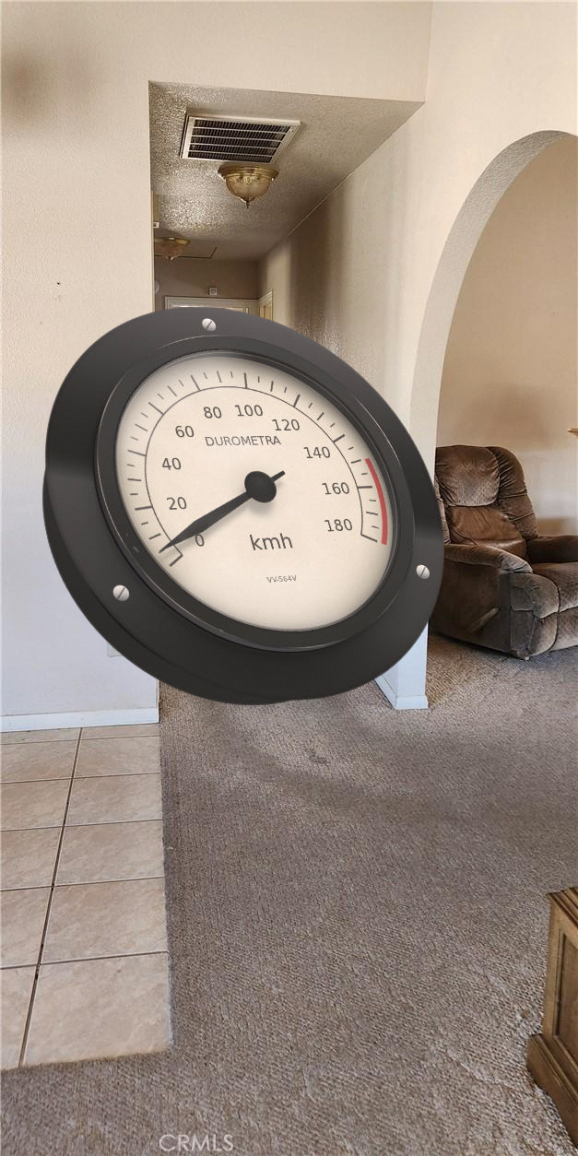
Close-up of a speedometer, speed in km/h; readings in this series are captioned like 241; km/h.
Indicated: 5; km/h
